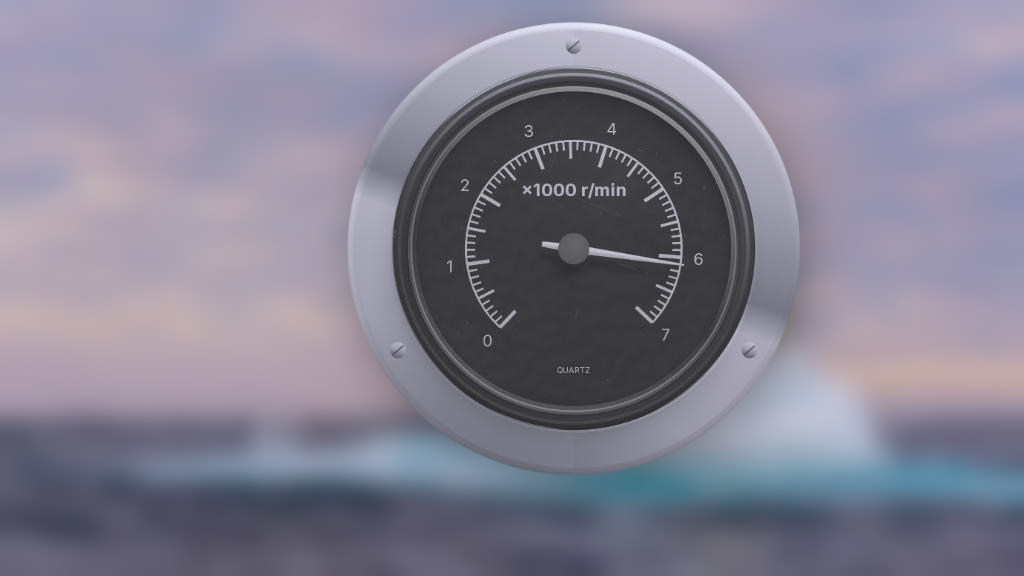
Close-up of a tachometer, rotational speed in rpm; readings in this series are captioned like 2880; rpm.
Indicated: 6100; rpm
